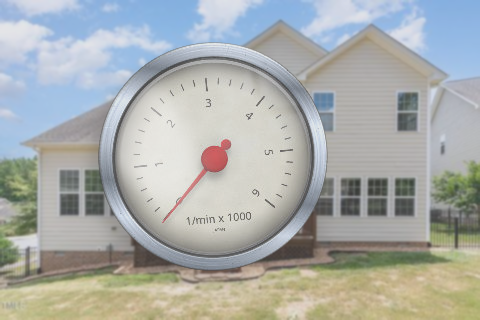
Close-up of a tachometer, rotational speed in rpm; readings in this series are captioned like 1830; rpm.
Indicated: 0; rpm
